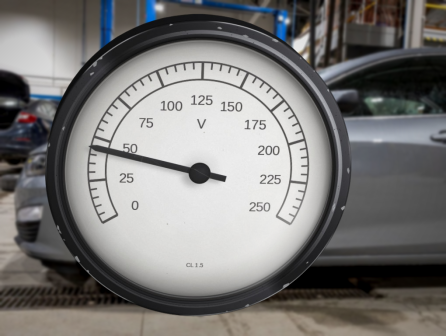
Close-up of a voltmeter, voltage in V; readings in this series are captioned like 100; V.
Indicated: 45; V
